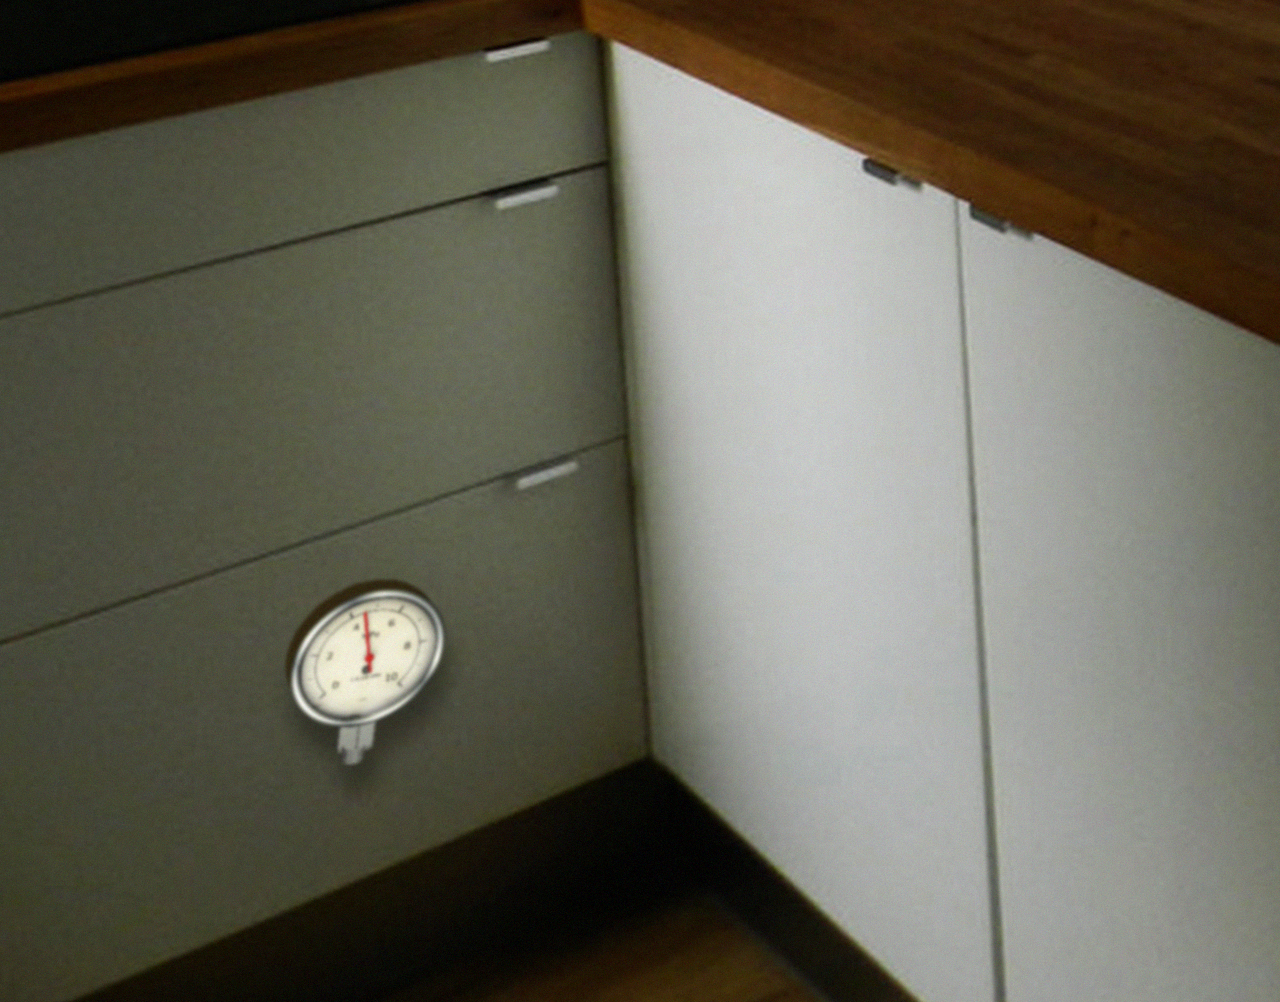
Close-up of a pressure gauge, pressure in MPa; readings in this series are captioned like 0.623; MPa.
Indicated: 4.5; MPa
